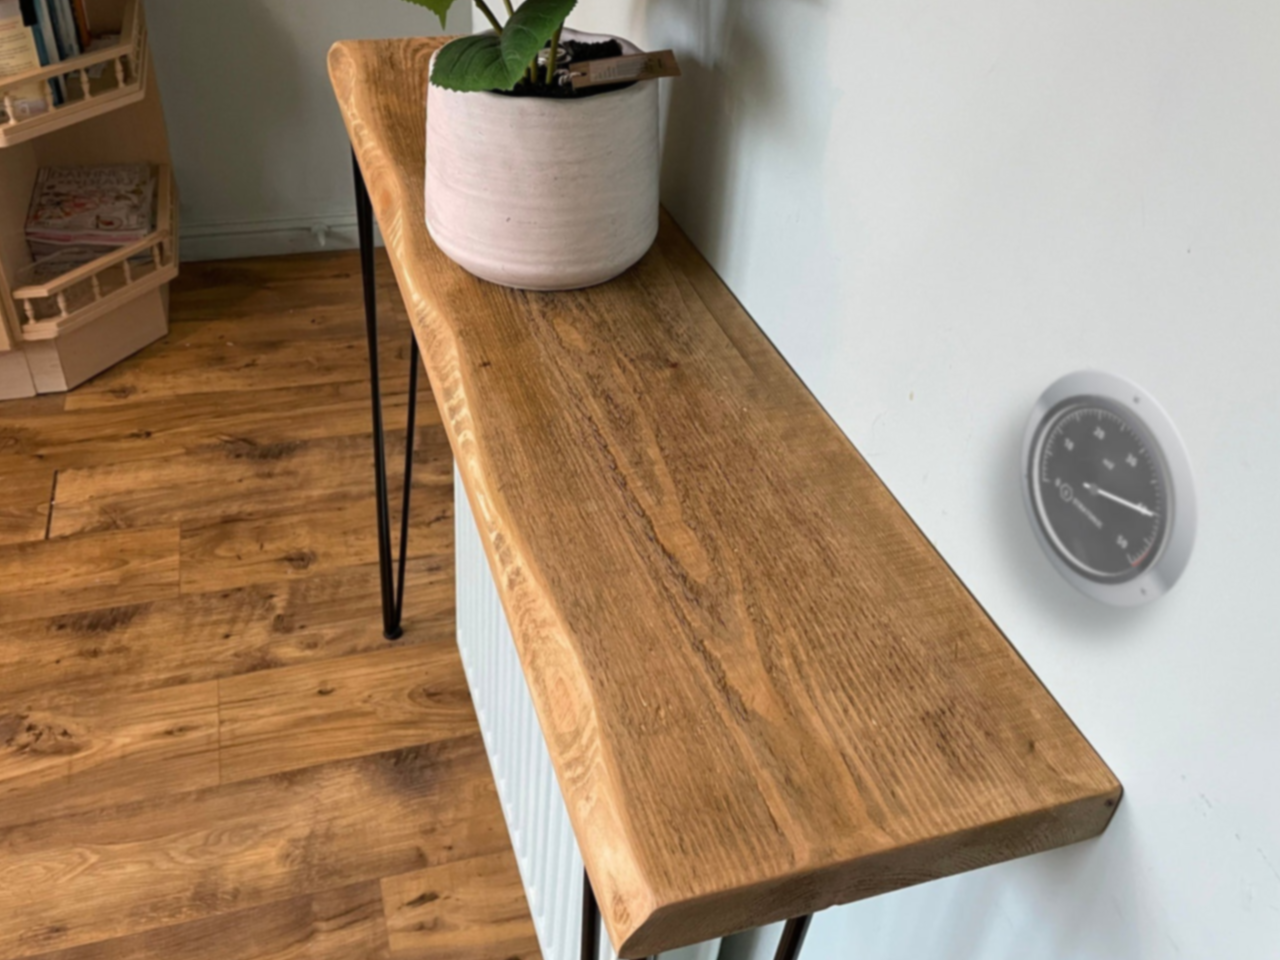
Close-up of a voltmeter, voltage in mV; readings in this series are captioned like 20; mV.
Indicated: 40; mV
